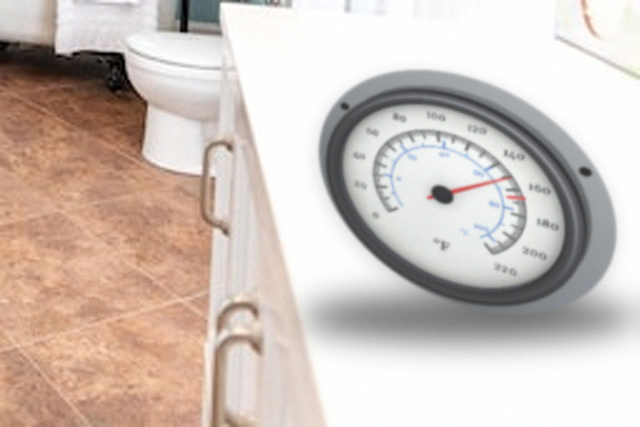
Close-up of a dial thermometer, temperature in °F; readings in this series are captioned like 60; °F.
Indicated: 150; °F
